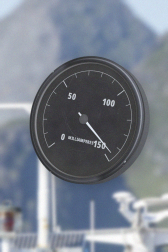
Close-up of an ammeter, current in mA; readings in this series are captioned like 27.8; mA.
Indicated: 145; mA
